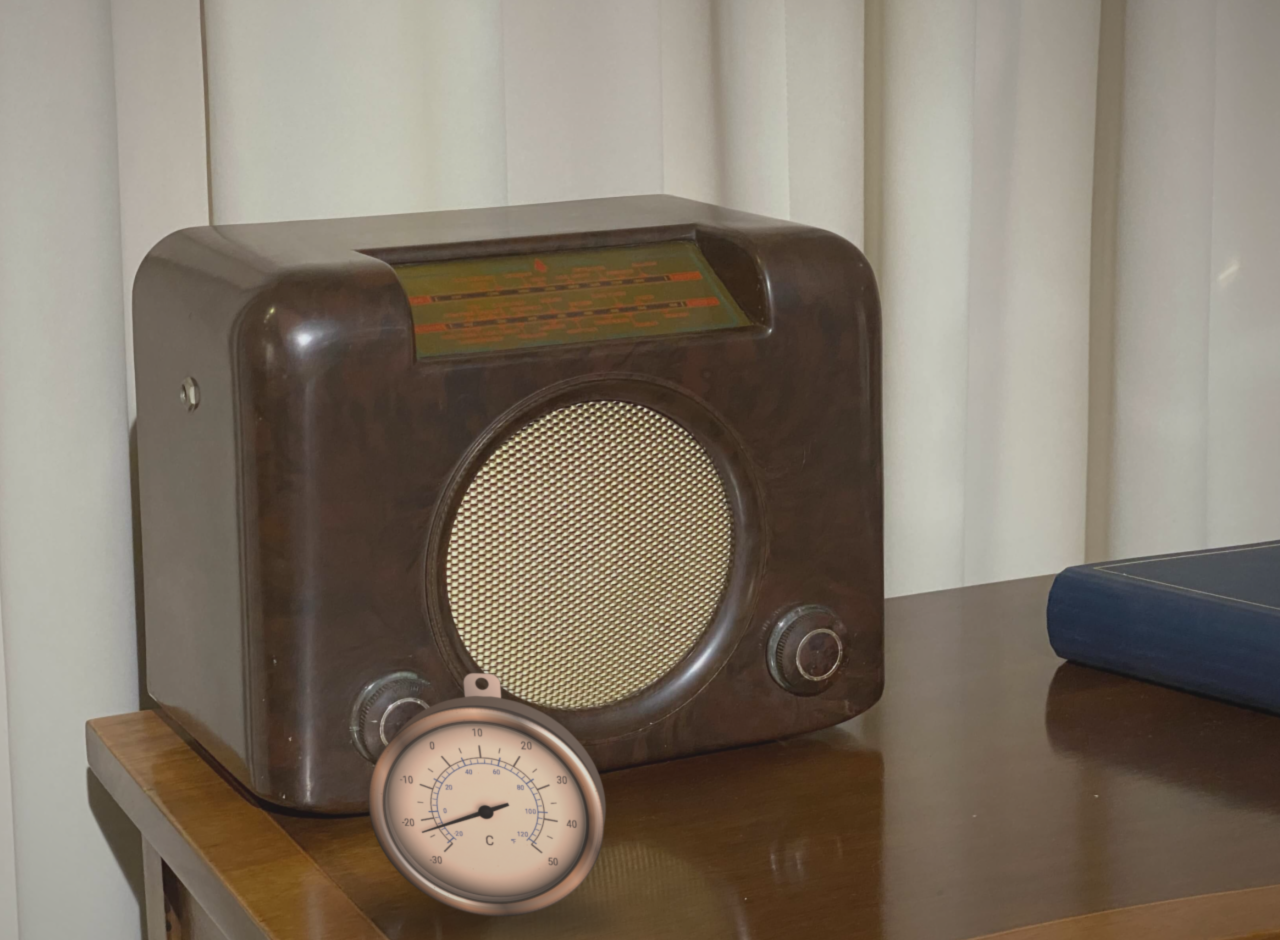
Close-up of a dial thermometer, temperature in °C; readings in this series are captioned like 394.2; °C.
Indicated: -22.5; °C
